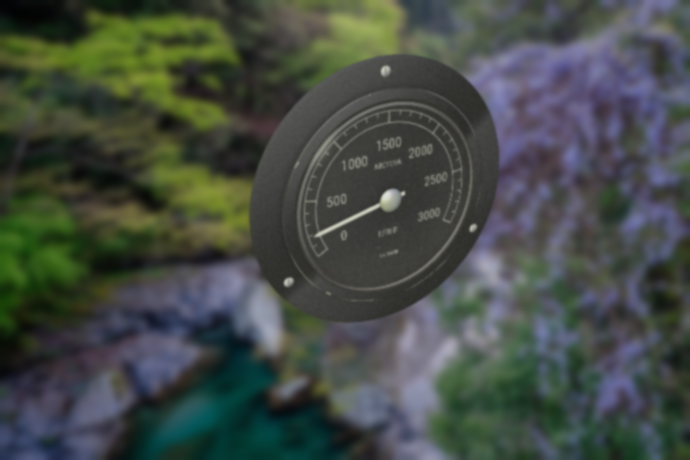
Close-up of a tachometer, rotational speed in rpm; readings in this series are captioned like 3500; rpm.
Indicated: 200; rpm
